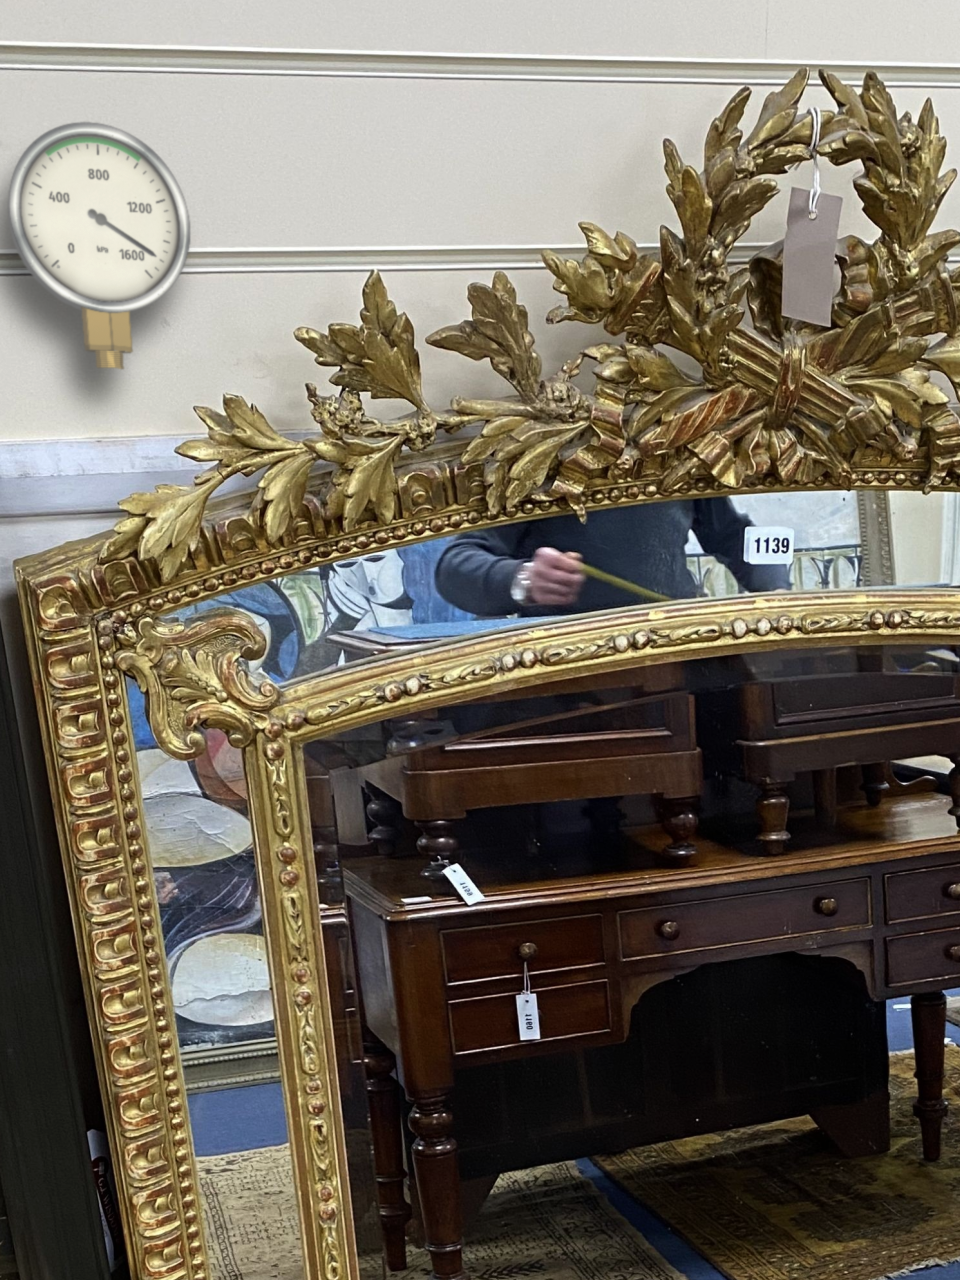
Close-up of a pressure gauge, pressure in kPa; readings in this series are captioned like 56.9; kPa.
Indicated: 1500; kPa
